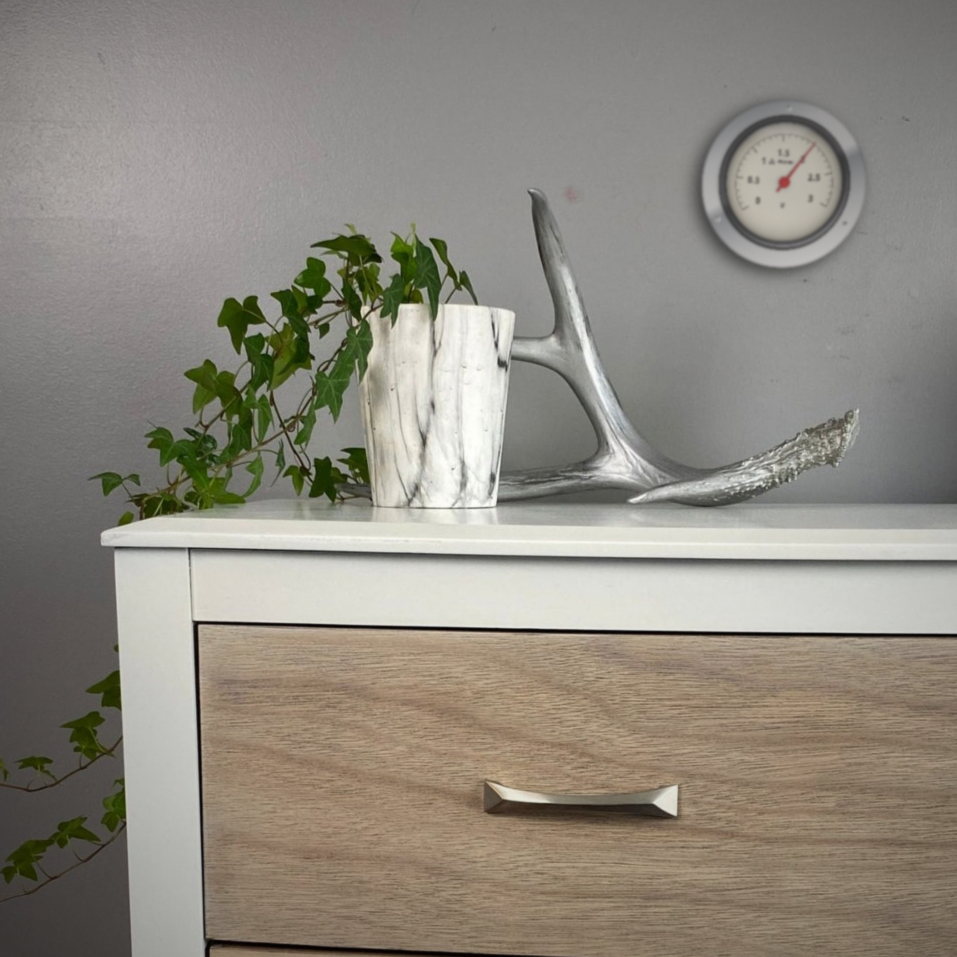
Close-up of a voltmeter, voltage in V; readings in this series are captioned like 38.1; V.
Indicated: 2; V
